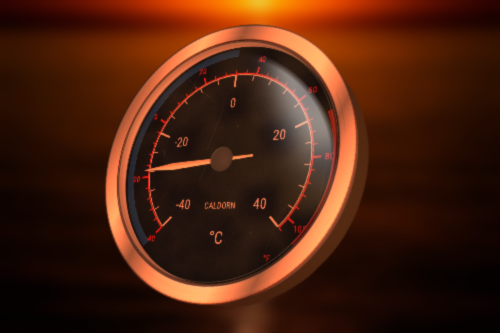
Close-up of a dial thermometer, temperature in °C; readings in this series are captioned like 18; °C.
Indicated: -28; °C
